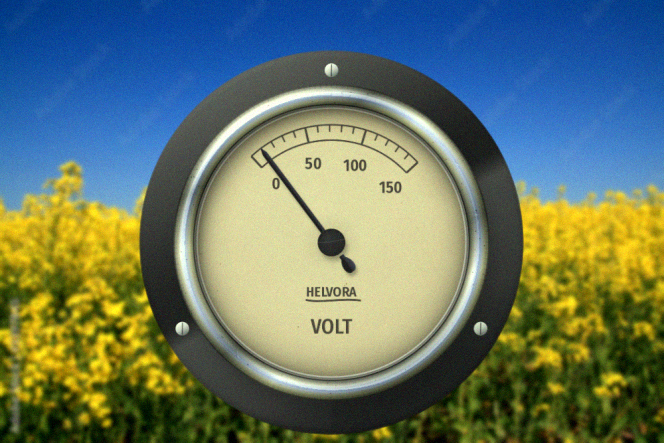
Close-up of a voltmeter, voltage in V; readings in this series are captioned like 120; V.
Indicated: 10; V
